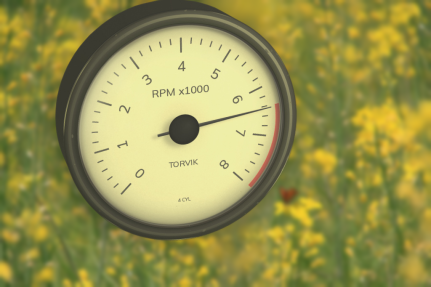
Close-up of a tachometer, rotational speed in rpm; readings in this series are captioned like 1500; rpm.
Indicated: 6400; rpm
